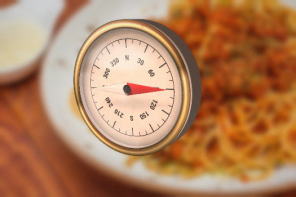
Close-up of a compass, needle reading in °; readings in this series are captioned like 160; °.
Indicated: 90; °
